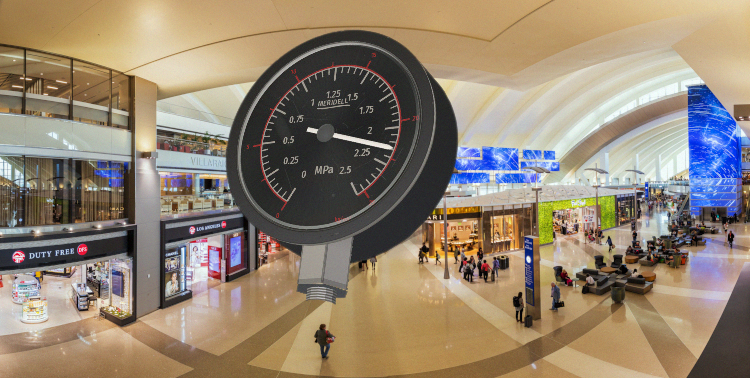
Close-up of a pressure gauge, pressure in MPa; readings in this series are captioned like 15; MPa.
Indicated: 2.15; MPa
